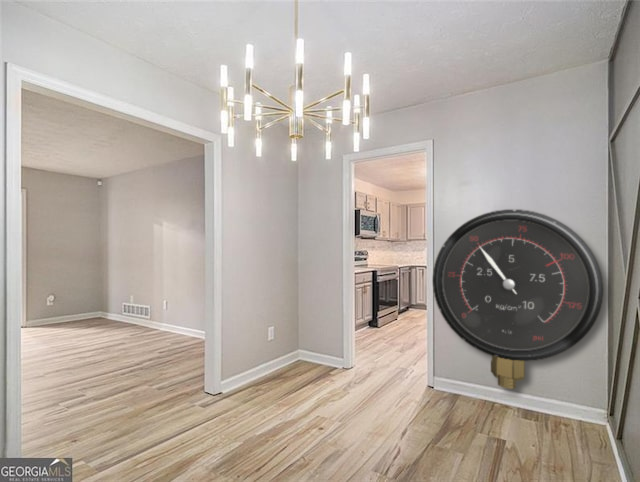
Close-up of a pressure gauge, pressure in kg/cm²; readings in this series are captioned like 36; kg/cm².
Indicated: 3.5; kg/cm²
